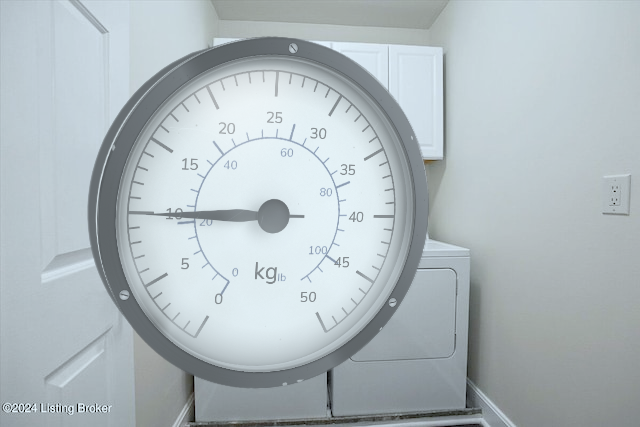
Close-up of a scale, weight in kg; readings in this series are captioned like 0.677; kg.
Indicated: 10; kg
